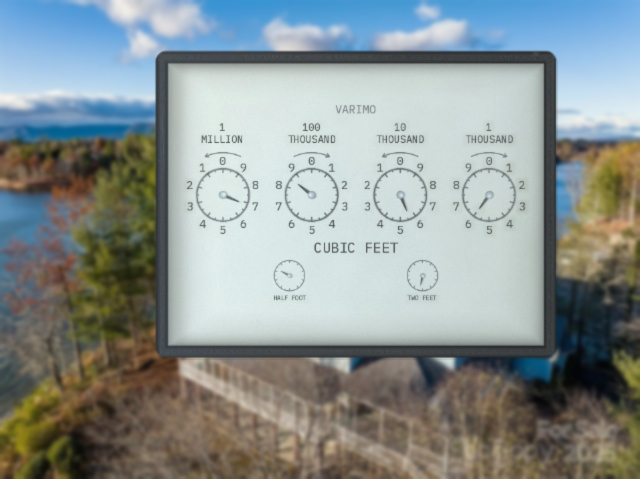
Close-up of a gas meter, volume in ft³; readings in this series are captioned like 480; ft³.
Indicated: 685600; ft³
